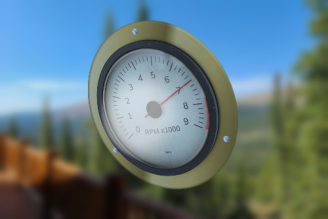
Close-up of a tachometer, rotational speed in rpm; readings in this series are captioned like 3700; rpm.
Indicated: 7000; rpm
